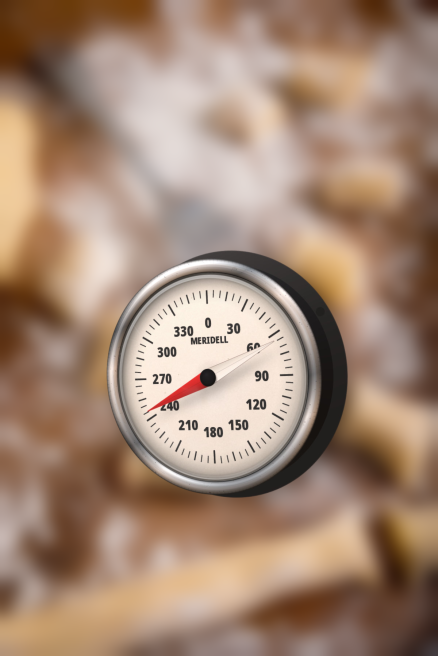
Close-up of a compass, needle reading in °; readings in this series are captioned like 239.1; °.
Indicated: 245; °
